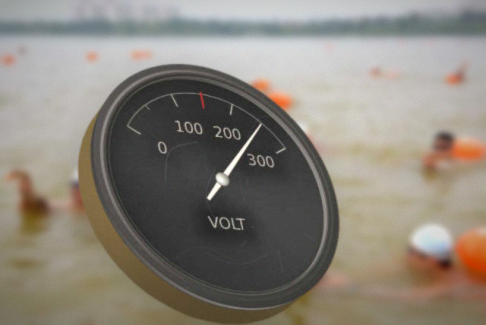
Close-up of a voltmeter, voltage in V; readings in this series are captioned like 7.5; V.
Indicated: 250; V
